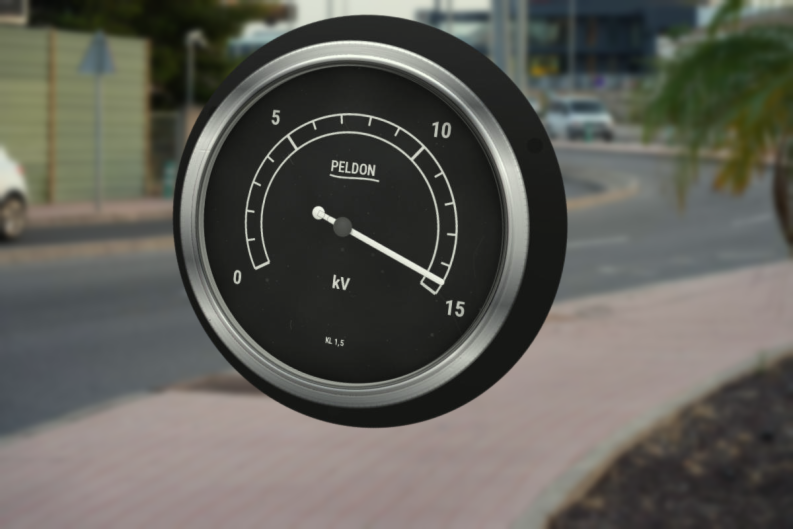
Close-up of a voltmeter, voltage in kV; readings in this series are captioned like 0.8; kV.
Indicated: 14.5; kV
